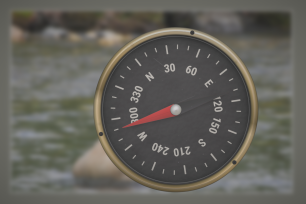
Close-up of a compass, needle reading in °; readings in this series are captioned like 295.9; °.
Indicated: 290; °
